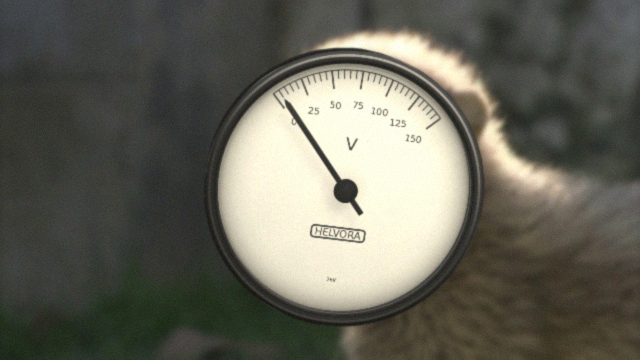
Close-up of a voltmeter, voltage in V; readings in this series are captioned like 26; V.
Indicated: 5; V
